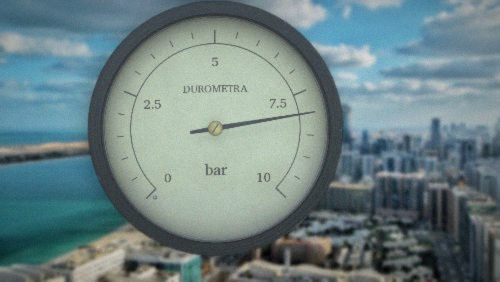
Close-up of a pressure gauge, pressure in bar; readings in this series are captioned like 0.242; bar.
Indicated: 8; bar
